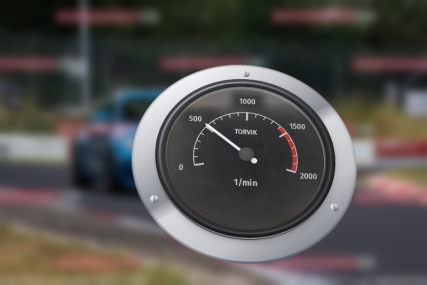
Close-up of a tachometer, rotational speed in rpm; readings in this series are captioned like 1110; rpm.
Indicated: 500; rpm
